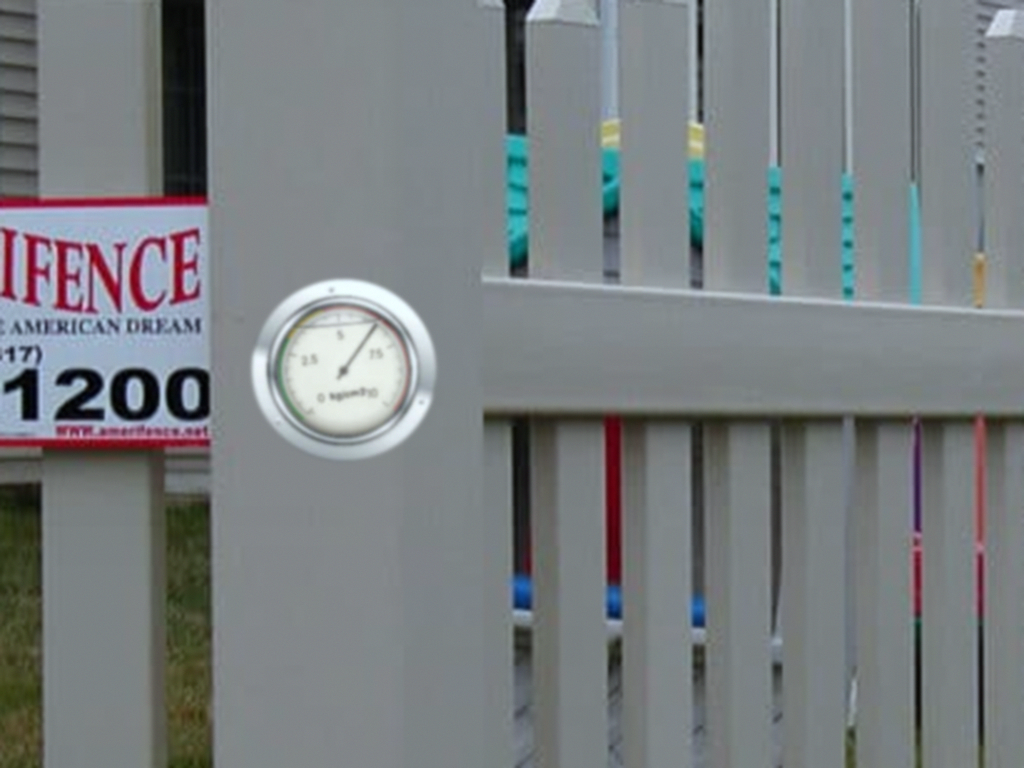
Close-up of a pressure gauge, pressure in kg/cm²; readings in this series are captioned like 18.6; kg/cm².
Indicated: 6.5; kg/cm²
